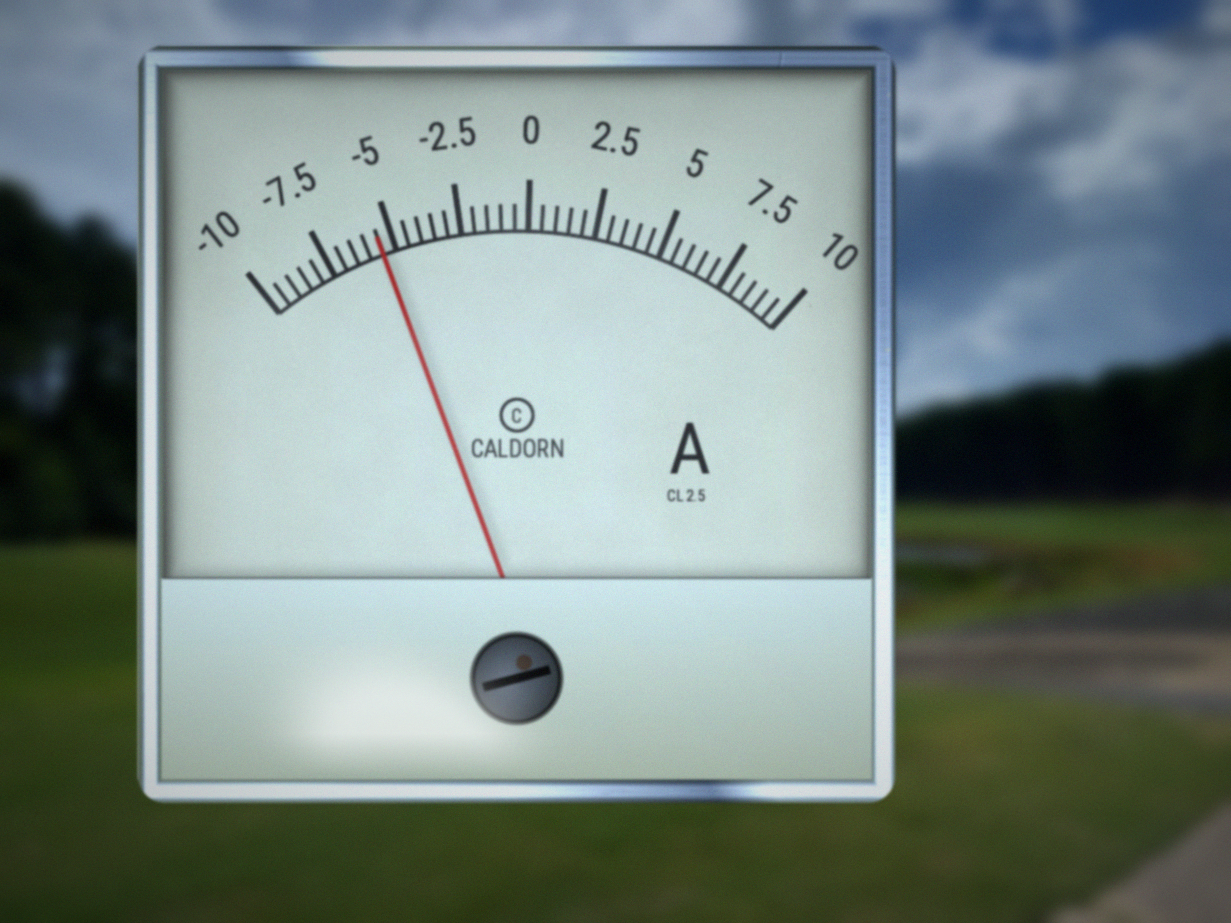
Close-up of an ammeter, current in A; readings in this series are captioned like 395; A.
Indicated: -5.5; A
